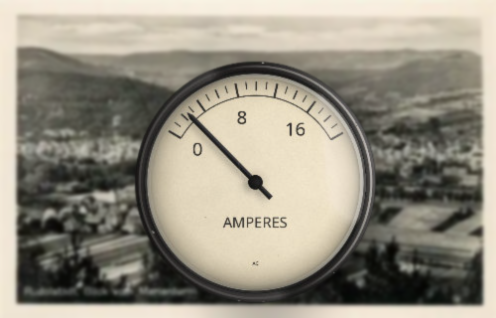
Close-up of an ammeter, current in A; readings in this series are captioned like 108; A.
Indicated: 2.5; A
